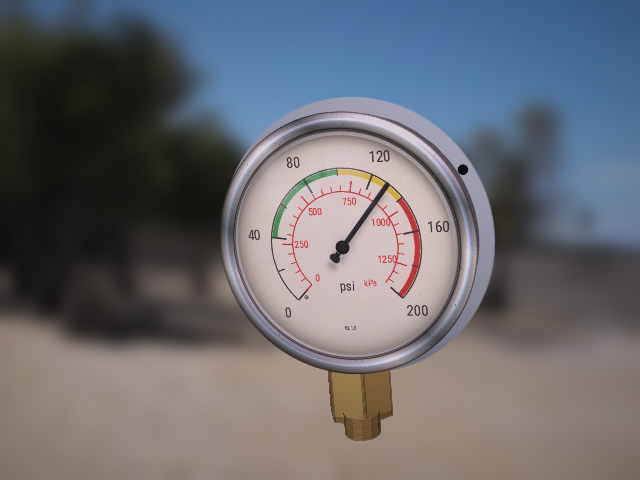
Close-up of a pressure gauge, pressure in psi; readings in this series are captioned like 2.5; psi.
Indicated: 130; psi
